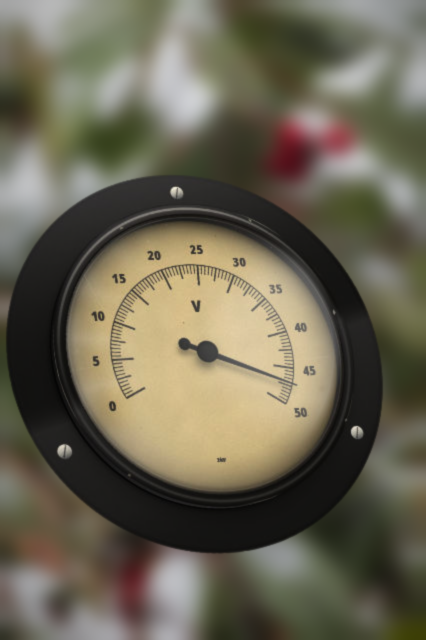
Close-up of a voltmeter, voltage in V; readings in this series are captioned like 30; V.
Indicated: 47.5; V
